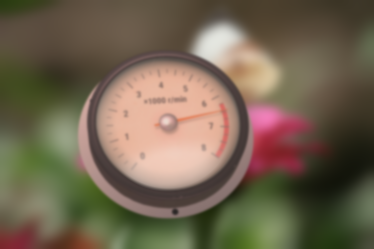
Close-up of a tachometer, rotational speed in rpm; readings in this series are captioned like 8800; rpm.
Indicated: 6500; rpm
